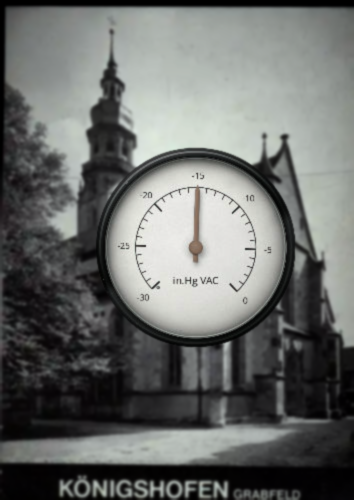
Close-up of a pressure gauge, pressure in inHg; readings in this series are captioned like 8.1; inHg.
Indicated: -15; inHg
